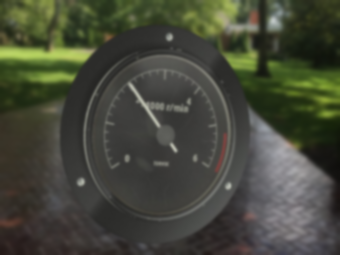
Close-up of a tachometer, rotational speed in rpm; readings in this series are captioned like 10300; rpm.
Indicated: 2000; rpm
